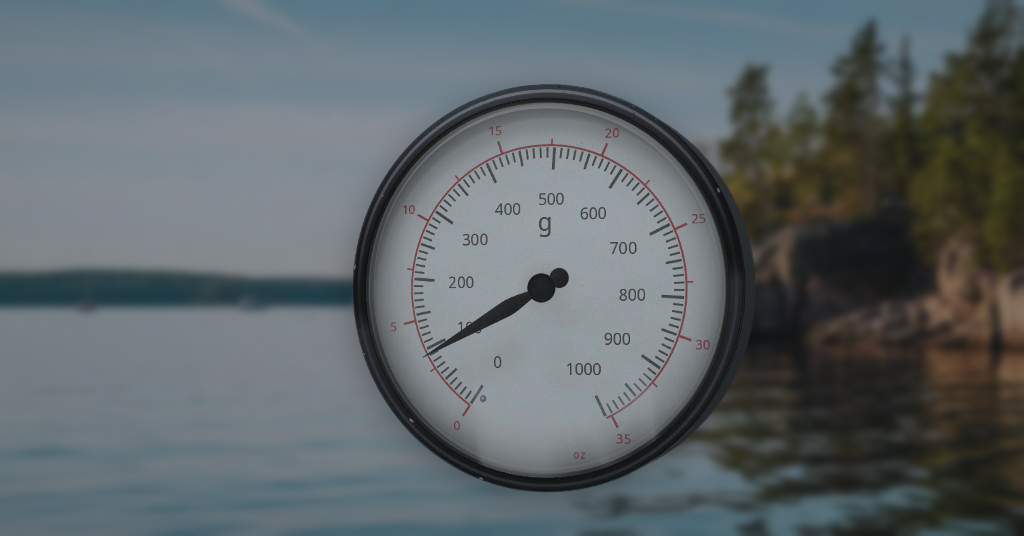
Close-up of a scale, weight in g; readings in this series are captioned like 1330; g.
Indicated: 90; g
